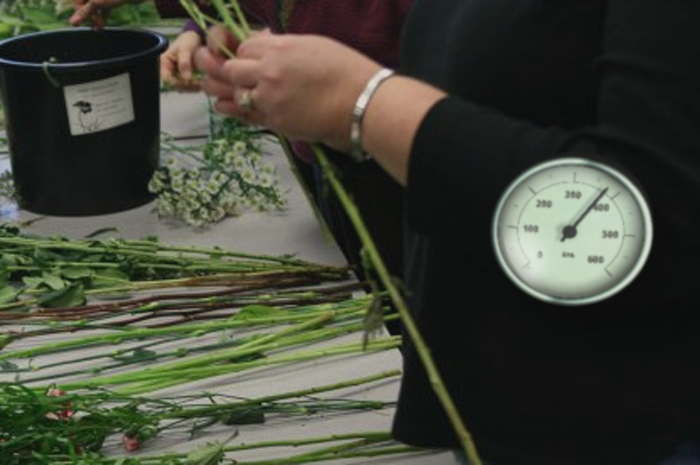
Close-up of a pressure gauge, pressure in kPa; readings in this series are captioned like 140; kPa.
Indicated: 375; kPa
